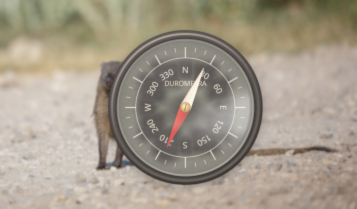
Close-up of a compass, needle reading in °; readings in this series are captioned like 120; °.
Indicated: 205; °
